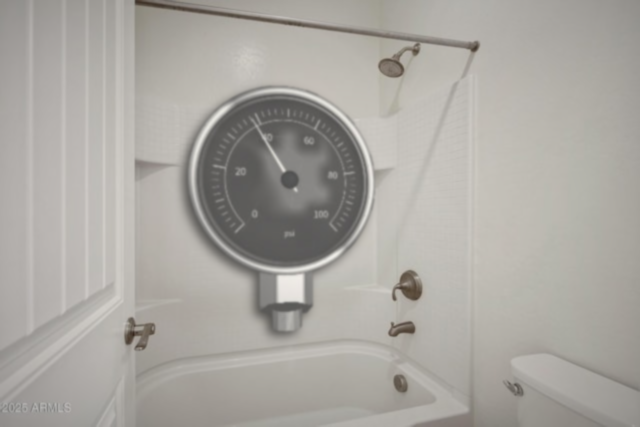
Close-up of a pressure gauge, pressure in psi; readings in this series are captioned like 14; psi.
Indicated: 38; psi
